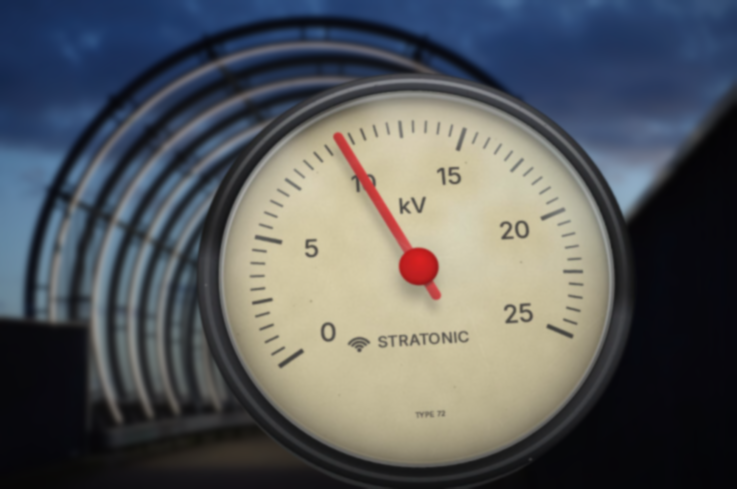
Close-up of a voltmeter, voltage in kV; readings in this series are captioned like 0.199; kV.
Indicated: 10; kV
